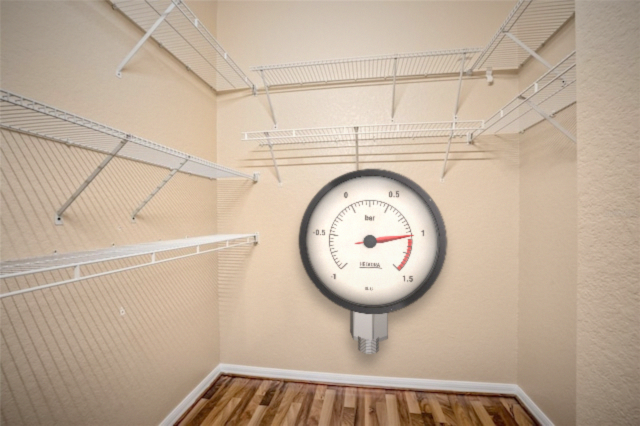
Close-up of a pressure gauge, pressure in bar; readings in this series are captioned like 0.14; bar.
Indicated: 1; bar
